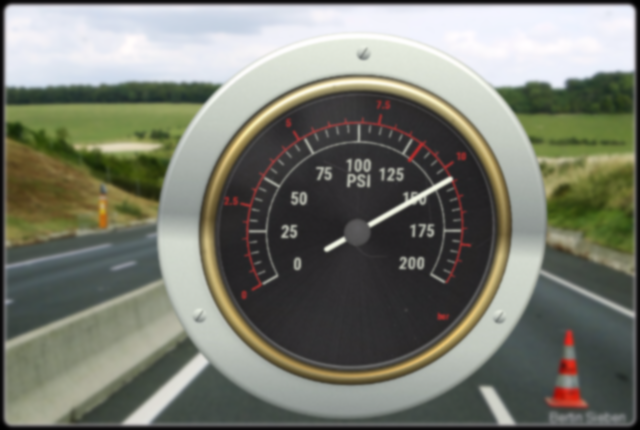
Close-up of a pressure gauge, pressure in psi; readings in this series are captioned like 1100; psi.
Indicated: 150; psi
